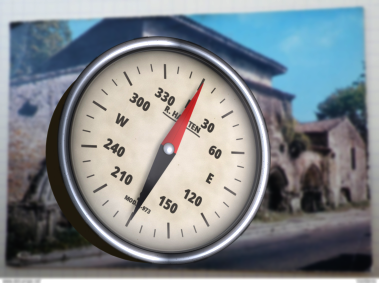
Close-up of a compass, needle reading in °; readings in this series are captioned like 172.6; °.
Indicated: 0; °
